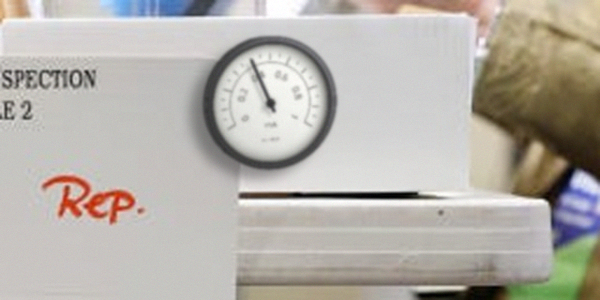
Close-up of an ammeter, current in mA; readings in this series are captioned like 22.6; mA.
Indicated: 0.4; mA
